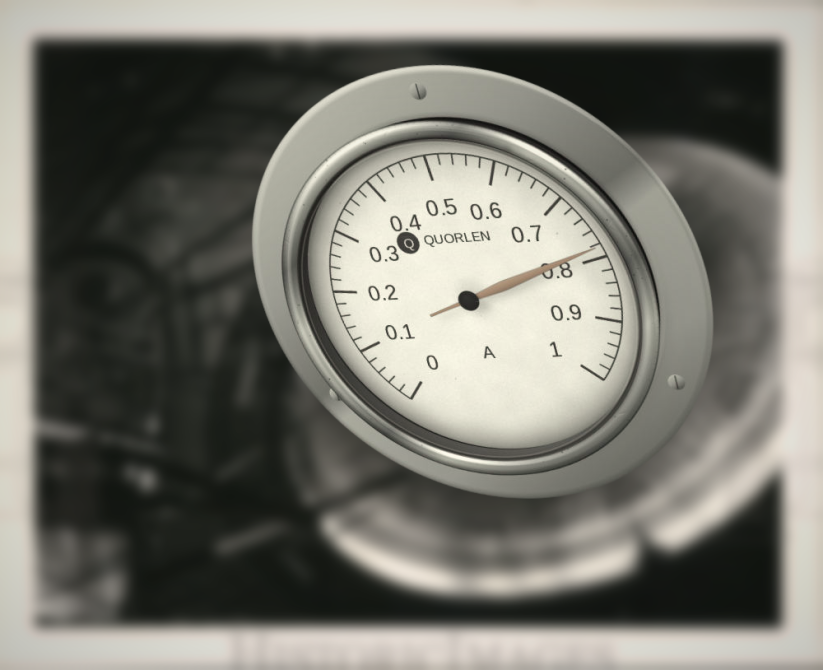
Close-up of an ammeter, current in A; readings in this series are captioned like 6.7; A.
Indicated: 0.78; A
